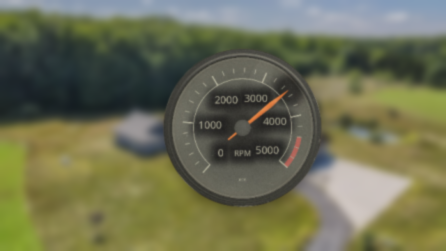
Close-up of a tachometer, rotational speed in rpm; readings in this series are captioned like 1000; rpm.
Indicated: 3500; rpm
